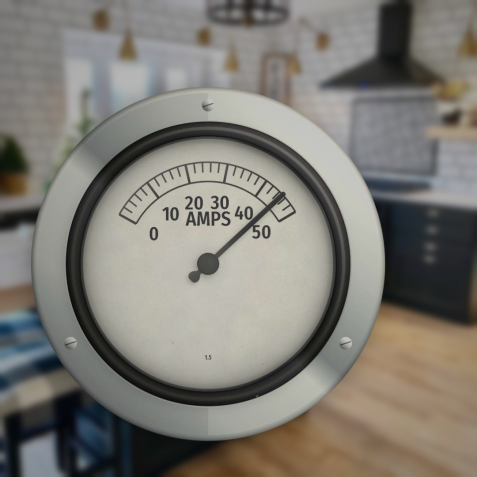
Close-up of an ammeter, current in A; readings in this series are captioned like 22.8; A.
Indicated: 45; A
